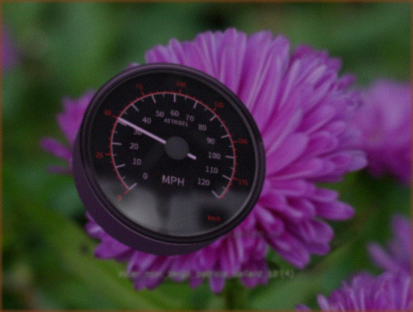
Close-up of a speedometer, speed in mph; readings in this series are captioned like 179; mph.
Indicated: 30; mph
